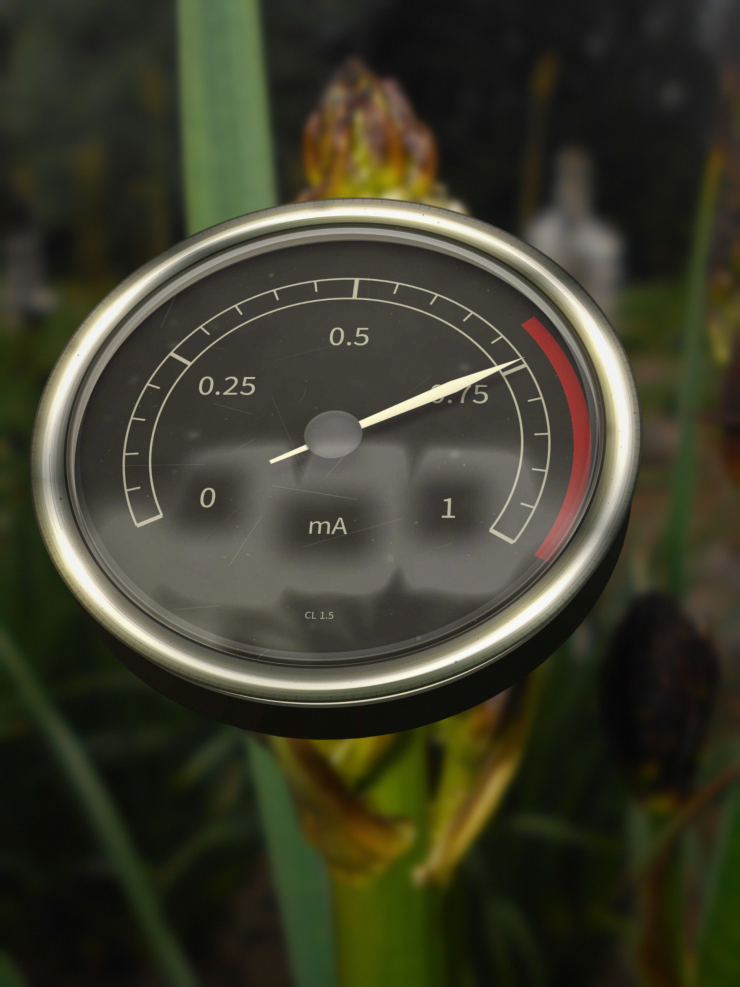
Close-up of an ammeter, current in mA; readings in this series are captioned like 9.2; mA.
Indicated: 0.75; mA
